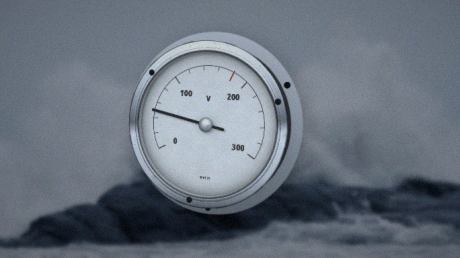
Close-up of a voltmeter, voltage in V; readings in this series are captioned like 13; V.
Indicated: 50; V
